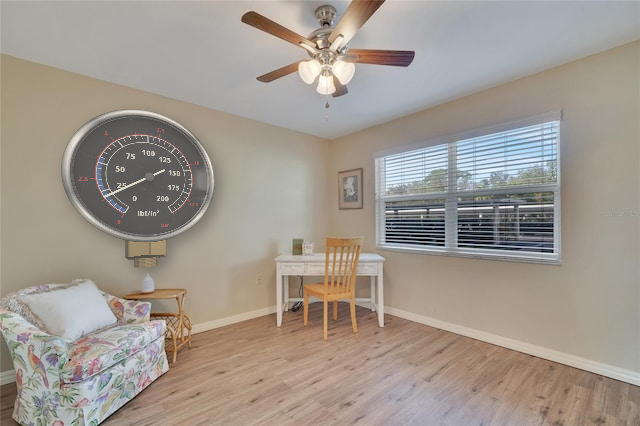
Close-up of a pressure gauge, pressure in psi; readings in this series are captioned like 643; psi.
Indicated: 20; psi
